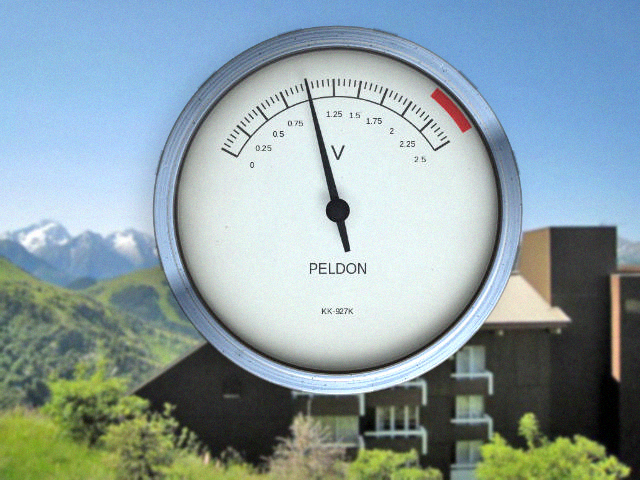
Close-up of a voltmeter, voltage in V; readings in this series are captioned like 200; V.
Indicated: 1; V
